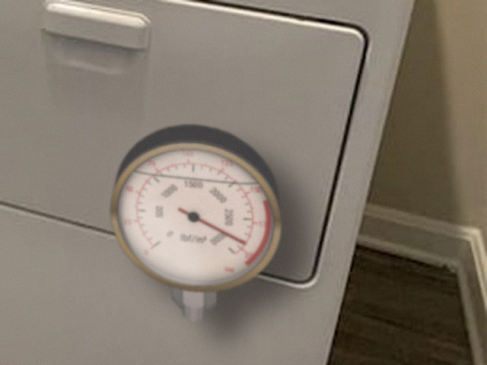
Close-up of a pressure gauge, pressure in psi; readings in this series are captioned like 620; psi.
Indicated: 2800; psi
